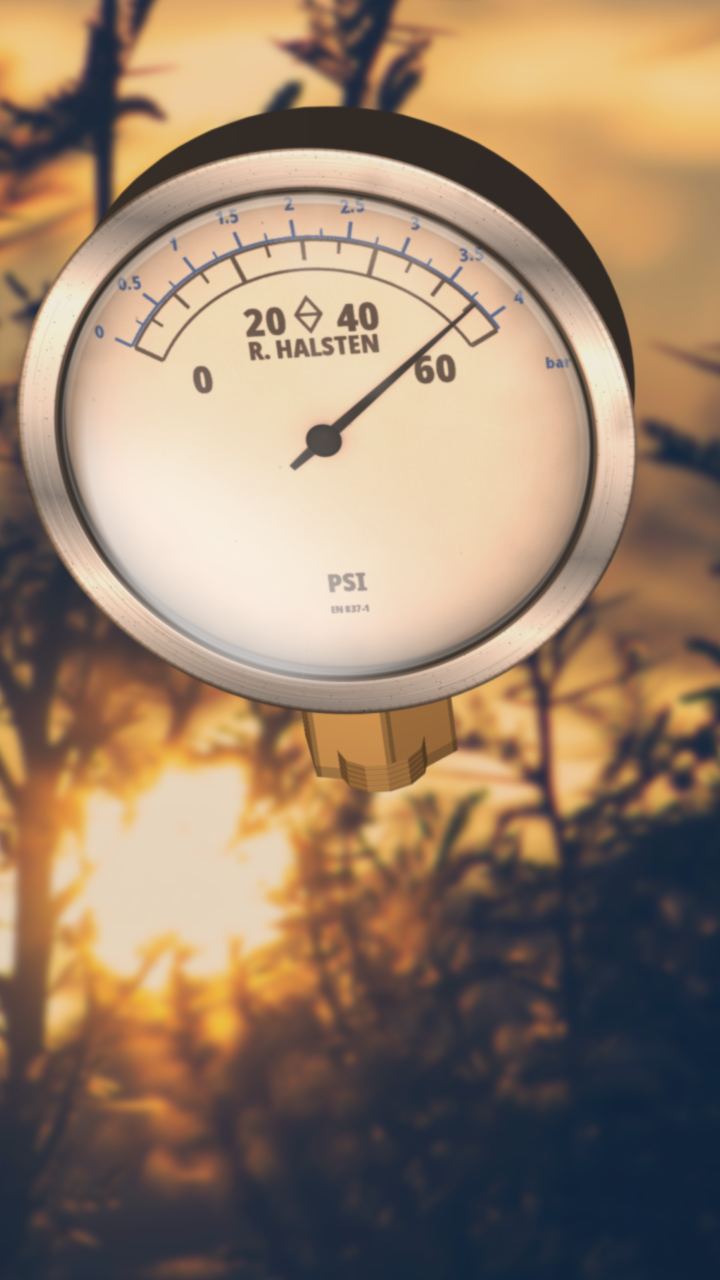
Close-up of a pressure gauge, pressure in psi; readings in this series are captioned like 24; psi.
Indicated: 55; psi
